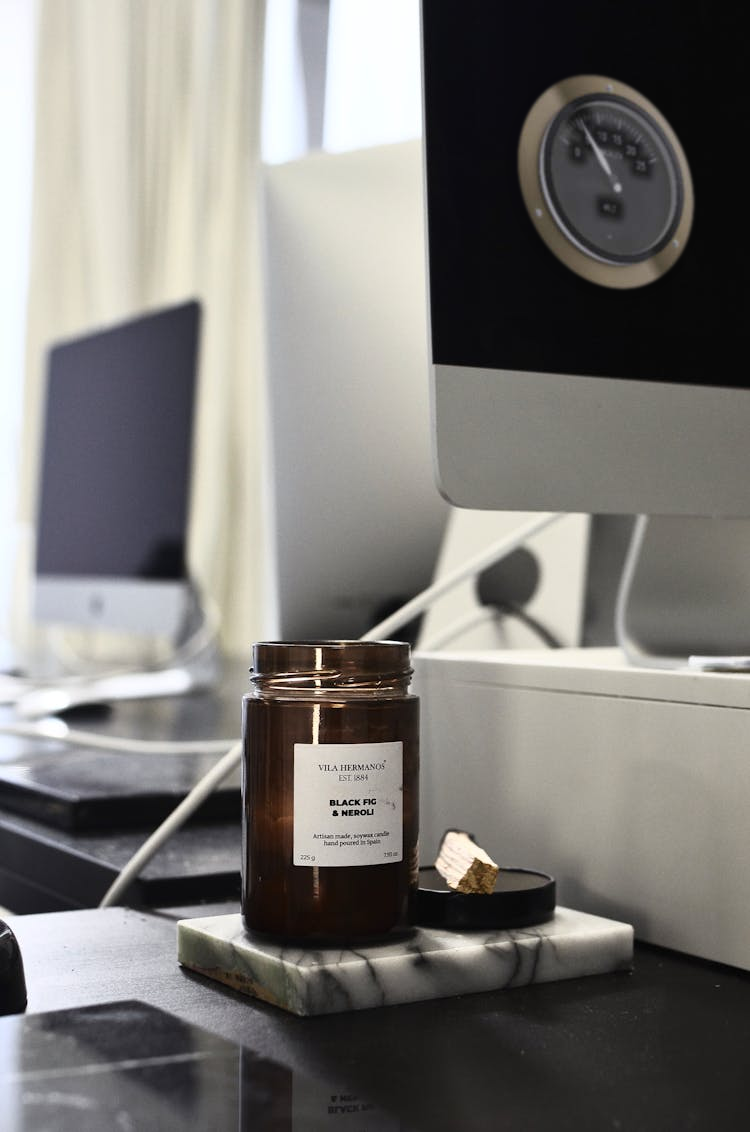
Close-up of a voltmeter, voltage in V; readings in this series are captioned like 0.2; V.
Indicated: 5; V
